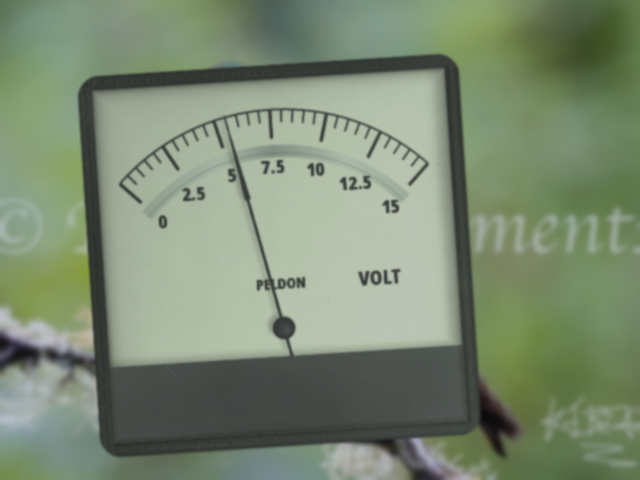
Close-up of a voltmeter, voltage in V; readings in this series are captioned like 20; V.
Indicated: 5.5; V
